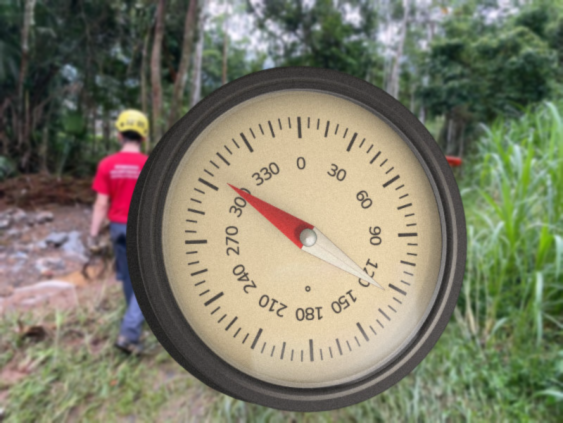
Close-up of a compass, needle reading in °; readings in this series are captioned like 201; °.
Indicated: 305; °
